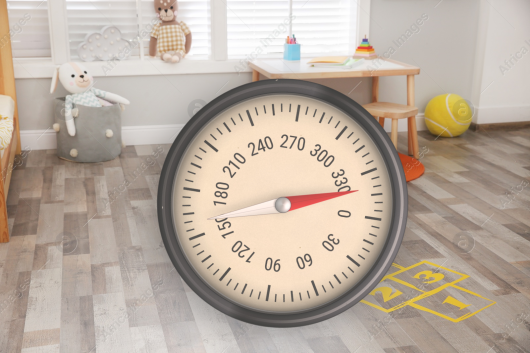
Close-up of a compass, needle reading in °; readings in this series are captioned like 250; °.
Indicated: 340; °
